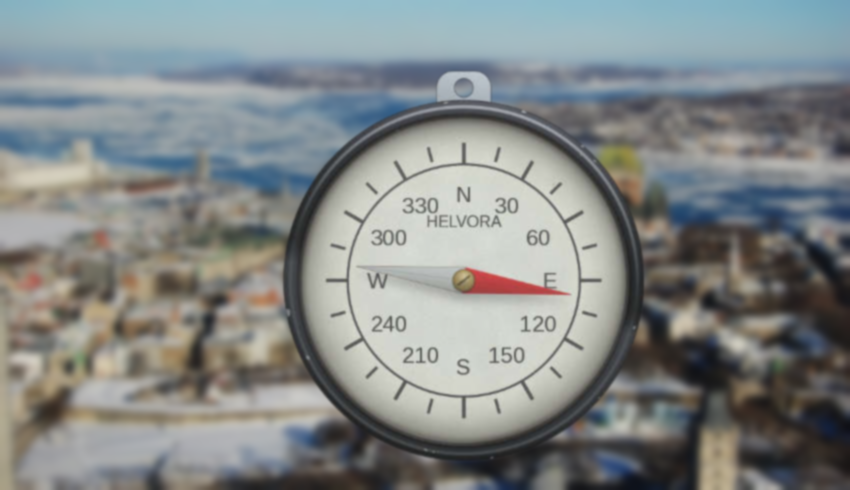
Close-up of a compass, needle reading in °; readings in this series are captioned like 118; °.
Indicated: 97.5; °
